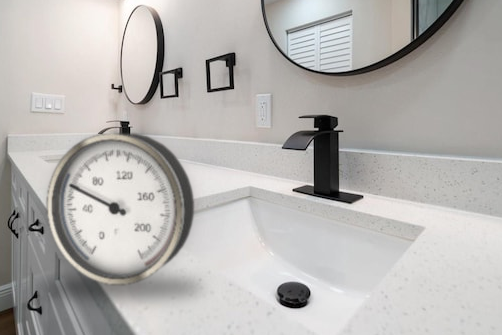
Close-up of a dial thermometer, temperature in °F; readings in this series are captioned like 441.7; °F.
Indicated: 60; °F
